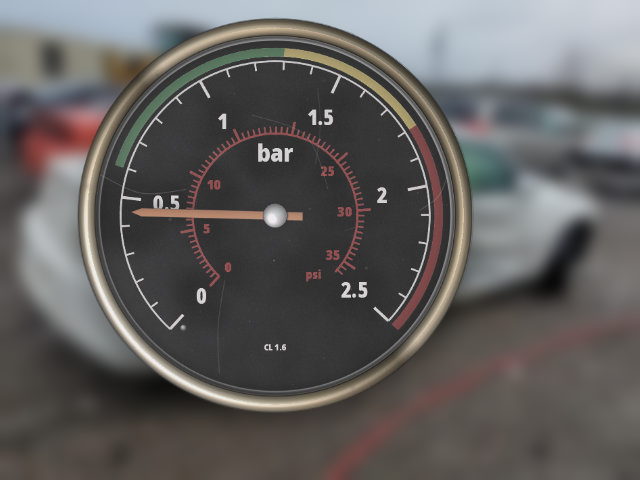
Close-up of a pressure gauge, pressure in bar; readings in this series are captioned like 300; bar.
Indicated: 0.45; bar
